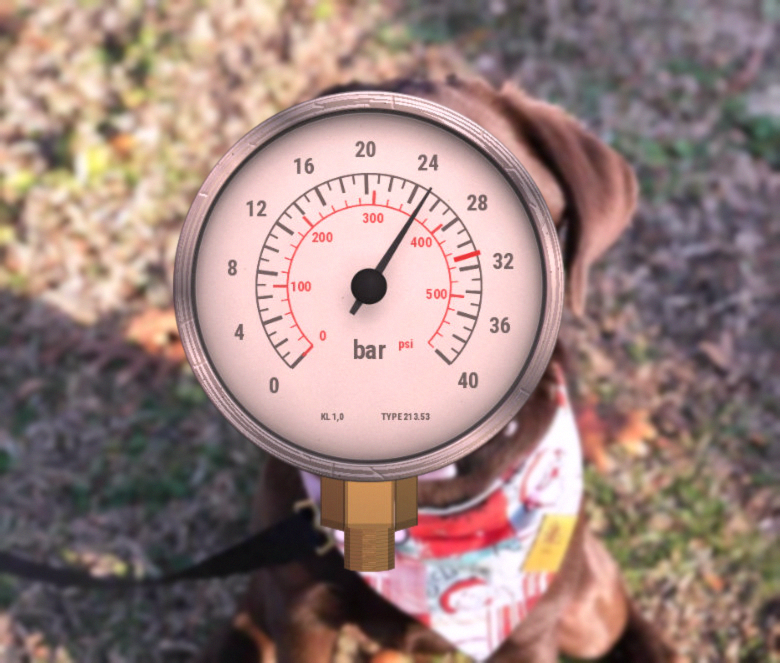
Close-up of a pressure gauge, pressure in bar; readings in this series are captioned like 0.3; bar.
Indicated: 25; bar
